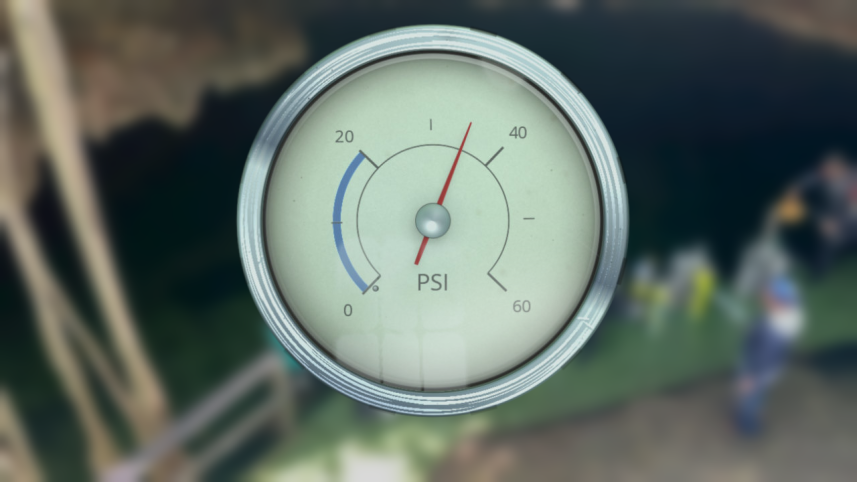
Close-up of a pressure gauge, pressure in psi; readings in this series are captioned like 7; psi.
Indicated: 35; psi
